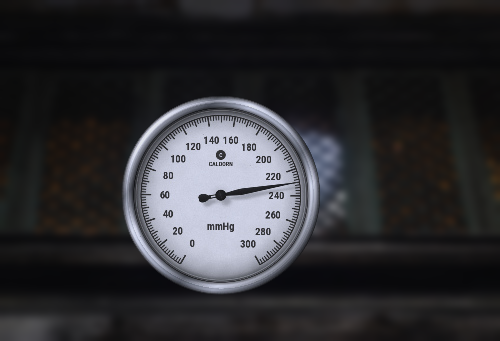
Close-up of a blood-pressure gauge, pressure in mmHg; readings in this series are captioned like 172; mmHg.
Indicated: 230; mmHg
